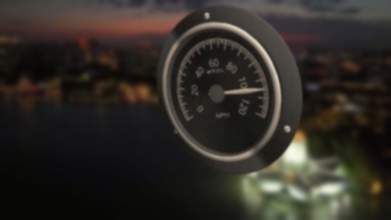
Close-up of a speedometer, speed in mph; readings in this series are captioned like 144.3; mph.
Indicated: 105; mph
